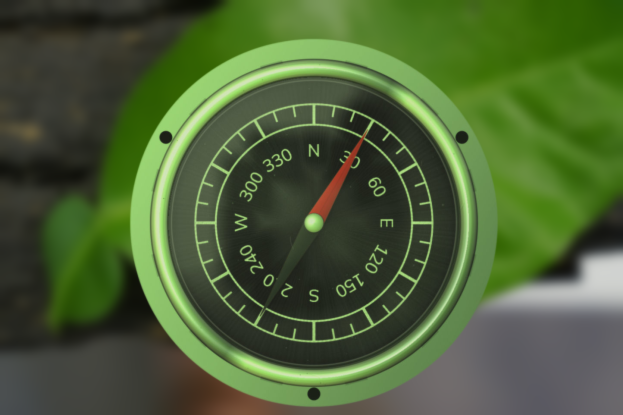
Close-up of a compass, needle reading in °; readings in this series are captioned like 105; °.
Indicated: 30; °
